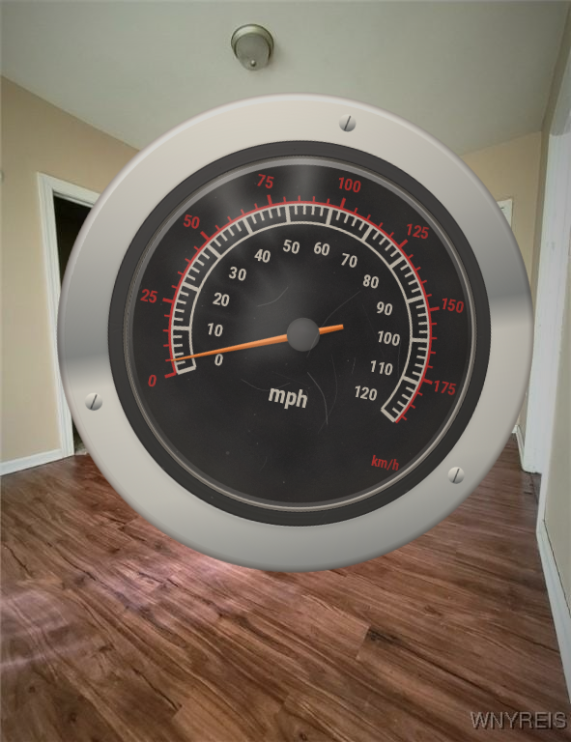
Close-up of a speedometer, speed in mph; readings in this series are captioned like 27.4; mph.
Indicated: 3; mph
